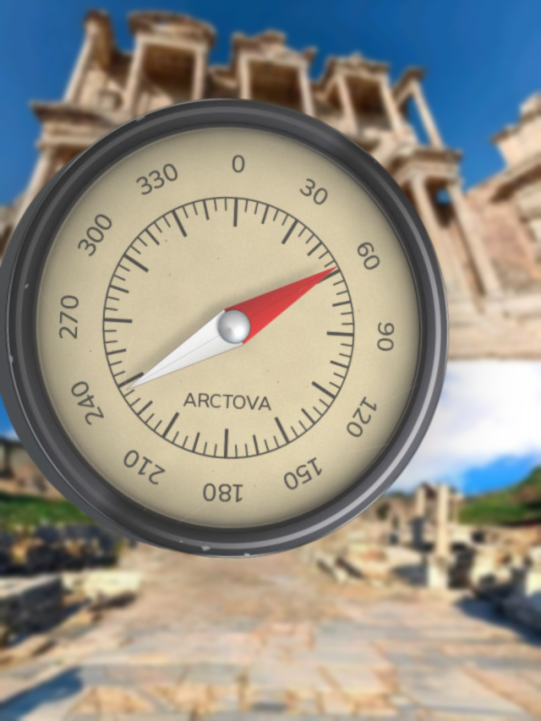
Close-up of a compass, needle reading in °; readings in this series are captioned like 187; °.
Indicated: 57.5; °
